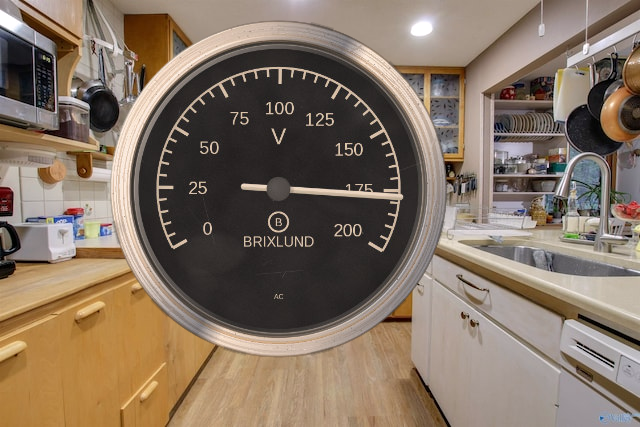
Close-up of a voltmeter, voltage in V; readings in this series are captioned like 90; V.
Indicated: 177.5; V
